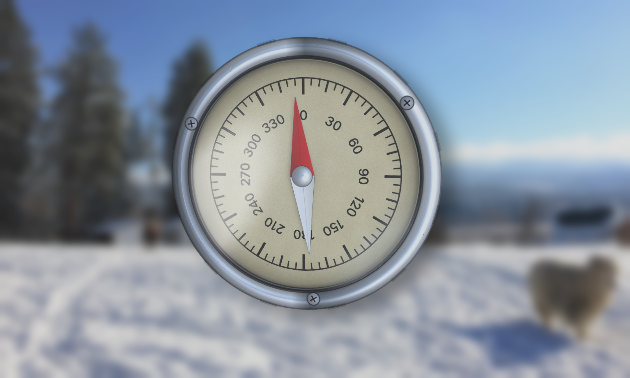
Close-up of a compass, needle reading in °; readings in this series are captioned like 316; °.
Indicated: 355; °
